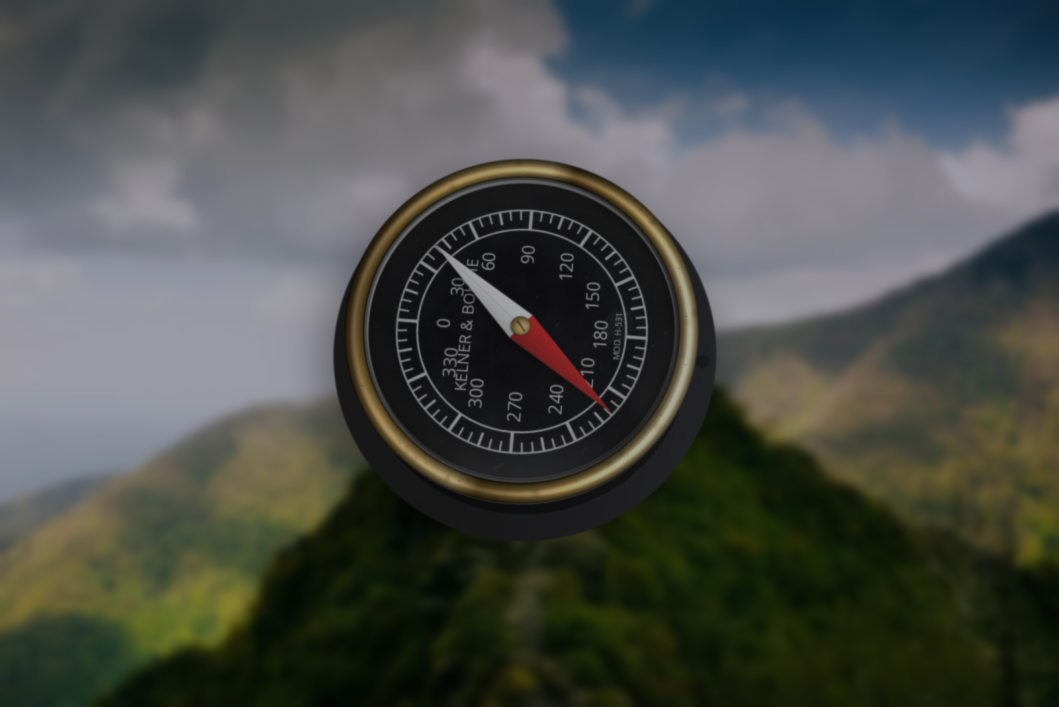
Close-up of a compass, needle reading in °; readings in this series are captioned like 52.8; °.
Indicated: 220; °
